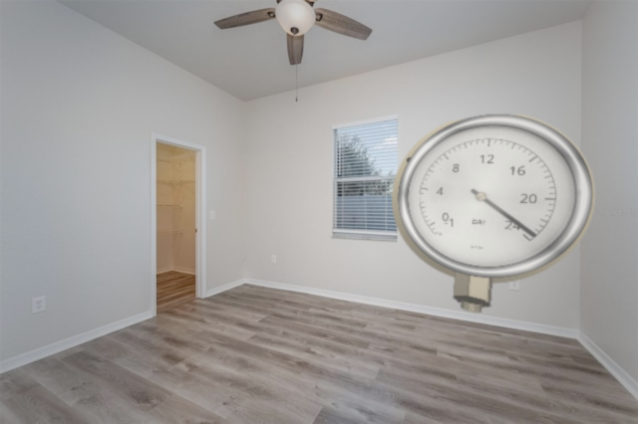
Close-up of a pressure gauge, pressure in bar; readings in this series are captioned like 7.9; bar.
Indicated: 23.5; bar
